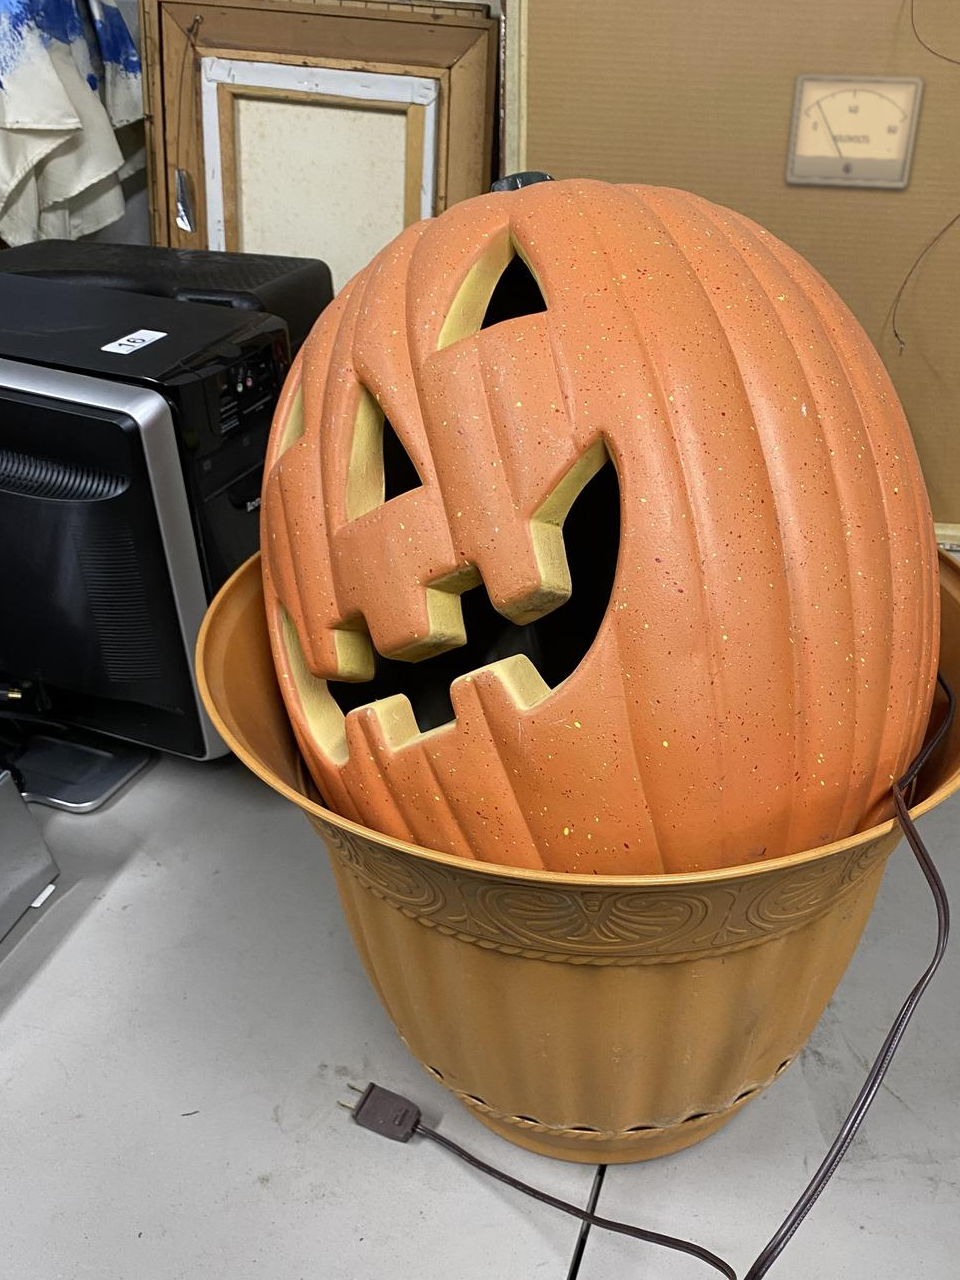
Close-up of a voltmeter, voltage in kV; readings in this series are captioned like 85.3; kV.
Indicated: 20; kV
